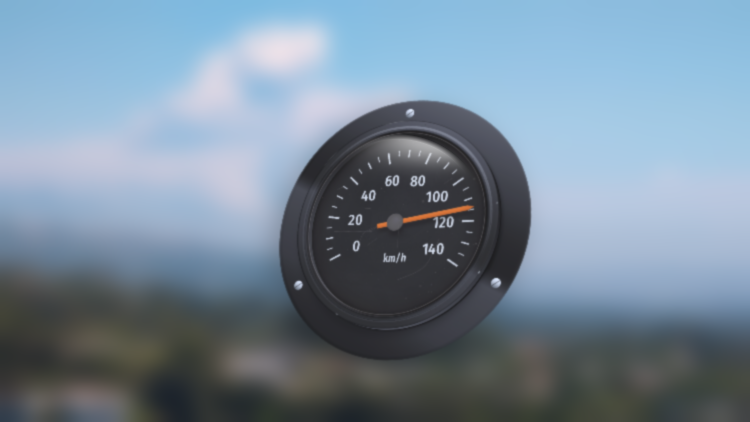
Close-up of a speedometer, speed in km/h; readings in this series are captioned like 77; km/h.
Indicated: 115; km/h
